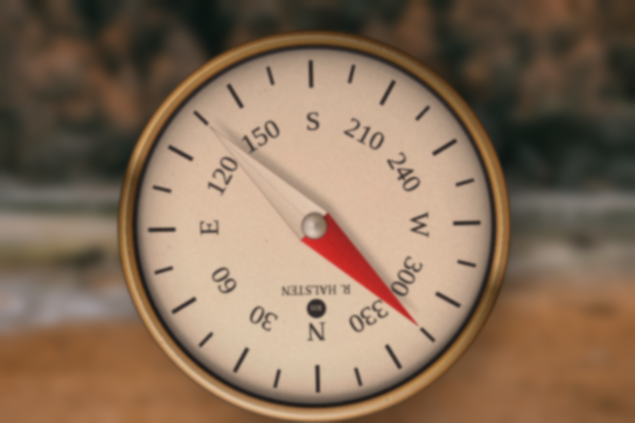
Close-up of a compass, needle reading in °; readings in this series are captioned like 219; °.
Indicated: 315; °
